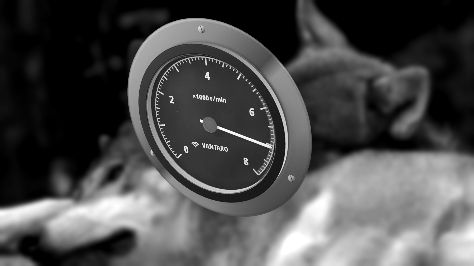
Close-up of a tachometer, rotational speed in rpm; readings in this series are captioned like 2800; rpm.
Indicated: 7000; rpm
